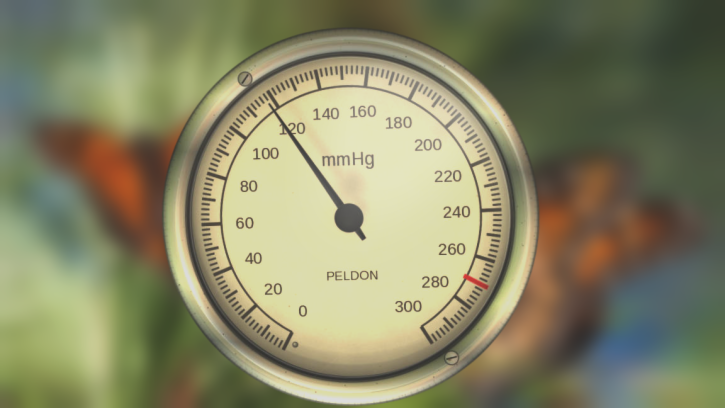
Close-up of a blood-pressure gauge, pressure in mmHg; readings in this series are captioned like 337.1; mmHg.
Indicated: 118; mmHg
